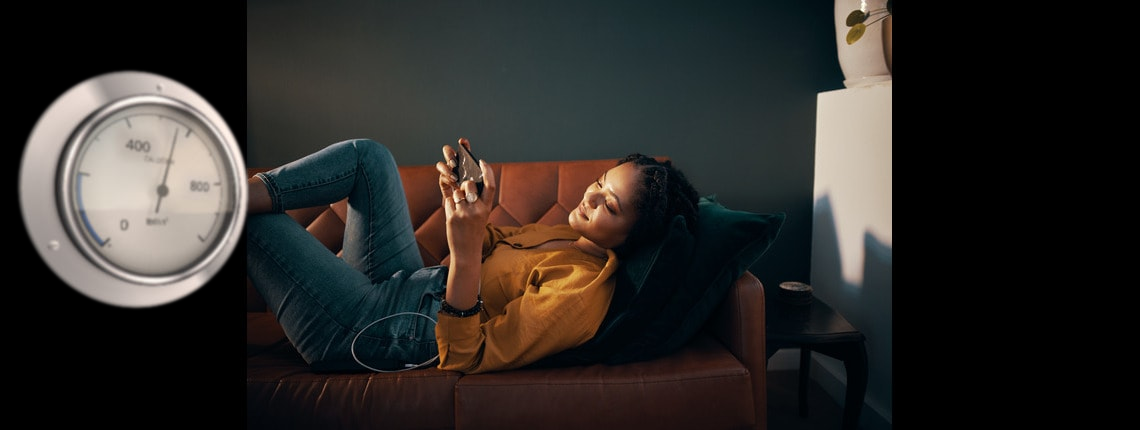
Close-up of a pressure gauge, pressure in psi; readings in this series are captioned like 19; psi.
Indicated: 550; psi
